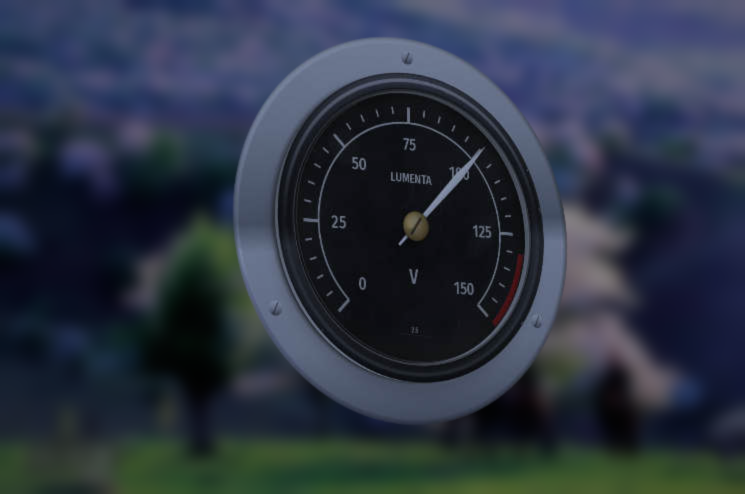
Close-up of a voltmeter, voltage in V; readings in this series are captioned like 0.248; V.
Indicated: 100; V
